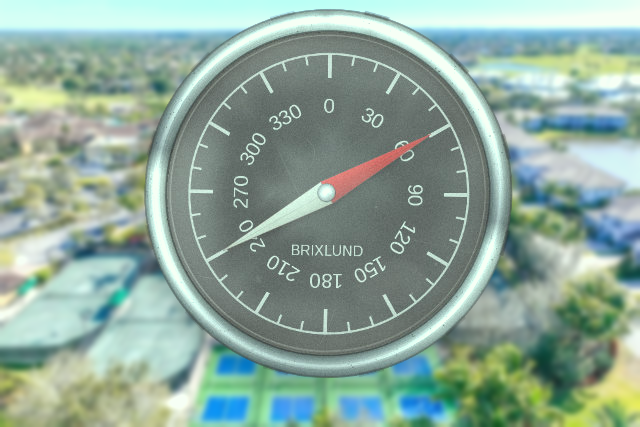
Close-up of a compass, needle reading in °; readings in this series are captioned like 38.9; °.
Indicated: 60; °
